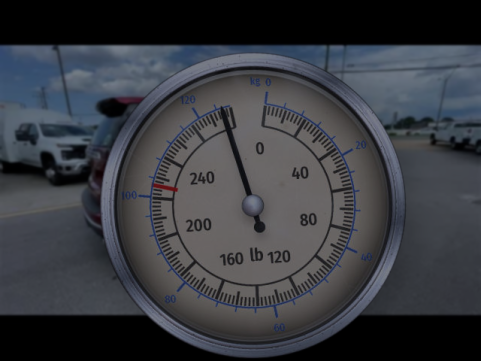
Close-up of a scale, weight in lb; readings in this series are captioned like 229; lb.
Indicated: 276; lb
